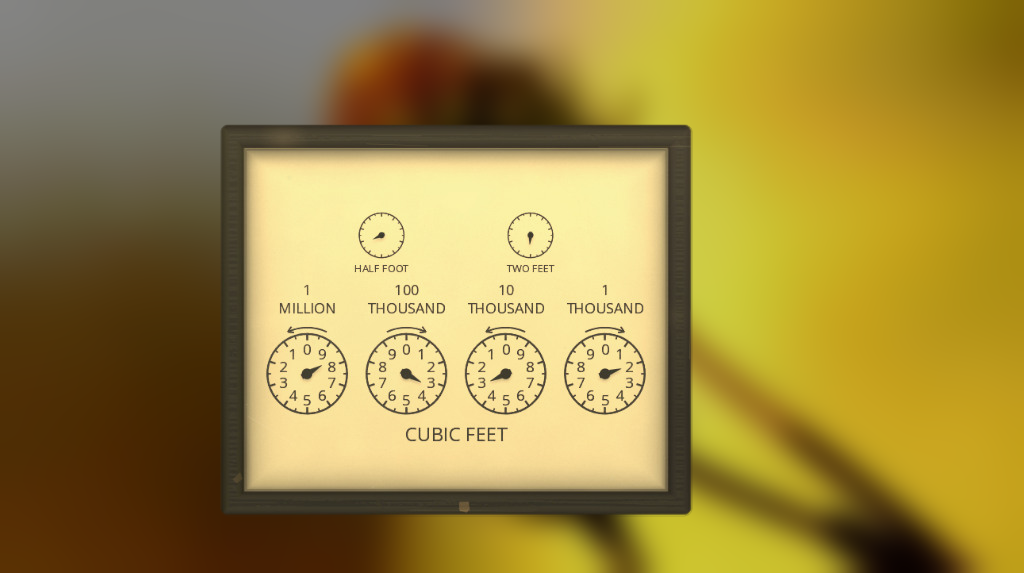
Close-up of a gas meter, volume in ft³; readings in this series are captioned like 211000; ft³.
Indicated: 833200; ft³
